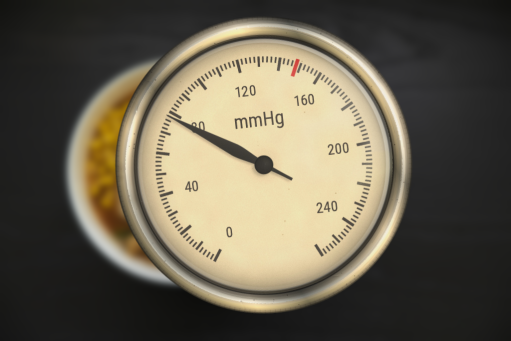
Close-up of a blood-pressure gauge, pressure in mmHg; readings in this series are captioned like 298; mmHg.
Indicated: 78; mmHg
